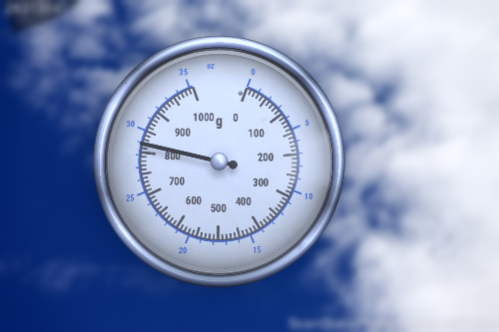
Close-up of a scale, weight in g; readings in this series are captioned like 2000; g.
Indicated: 820; g
